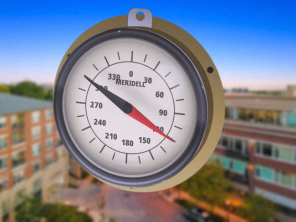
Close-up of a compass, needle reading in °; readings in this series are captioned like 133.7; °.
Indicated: 120; °
